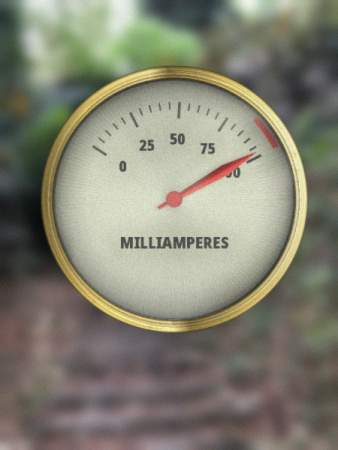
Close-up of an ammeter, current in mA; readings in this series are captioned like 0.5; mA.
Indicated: 97.5; mA
